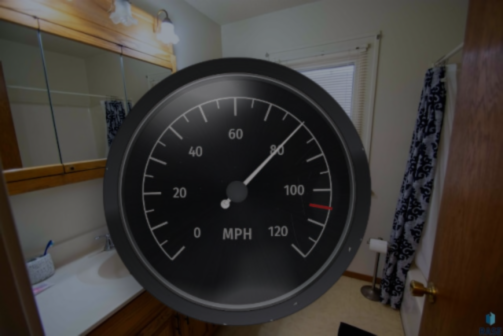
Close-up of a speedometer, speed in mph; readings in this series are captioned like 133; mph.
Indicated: 80; mph
